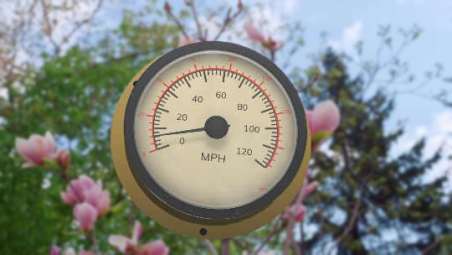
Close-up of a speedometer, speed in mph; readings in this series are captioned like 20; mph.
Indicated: 6; mph
